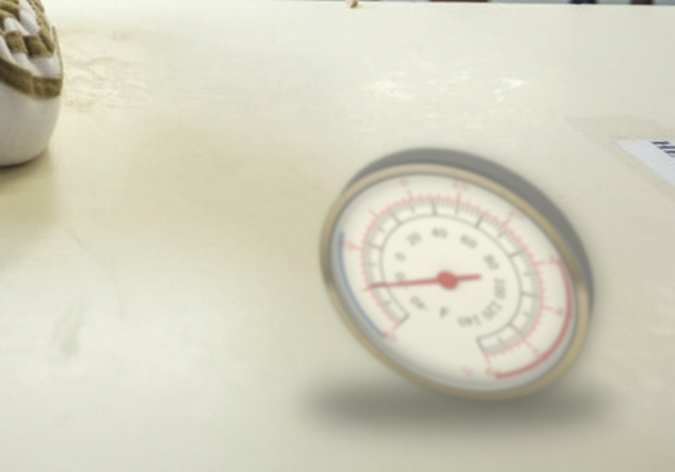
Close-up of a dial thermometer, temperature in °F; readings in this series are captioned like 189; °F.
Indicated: -20; °F
